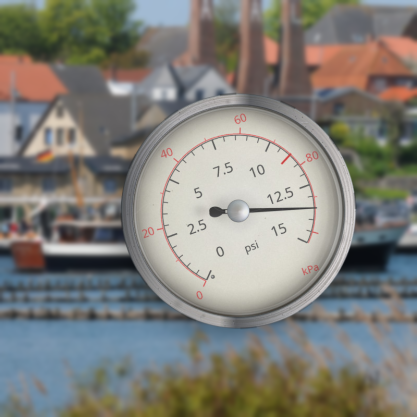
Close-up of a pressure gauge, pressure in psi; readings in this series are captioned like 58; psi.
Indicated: 13.5; psi
